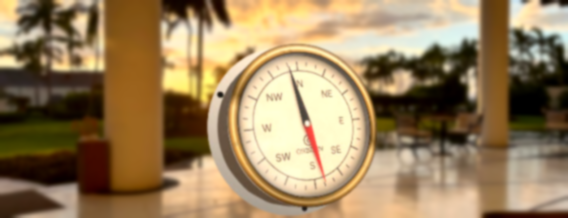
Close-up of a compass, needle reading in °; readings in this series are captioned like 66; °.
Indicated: 170; °
